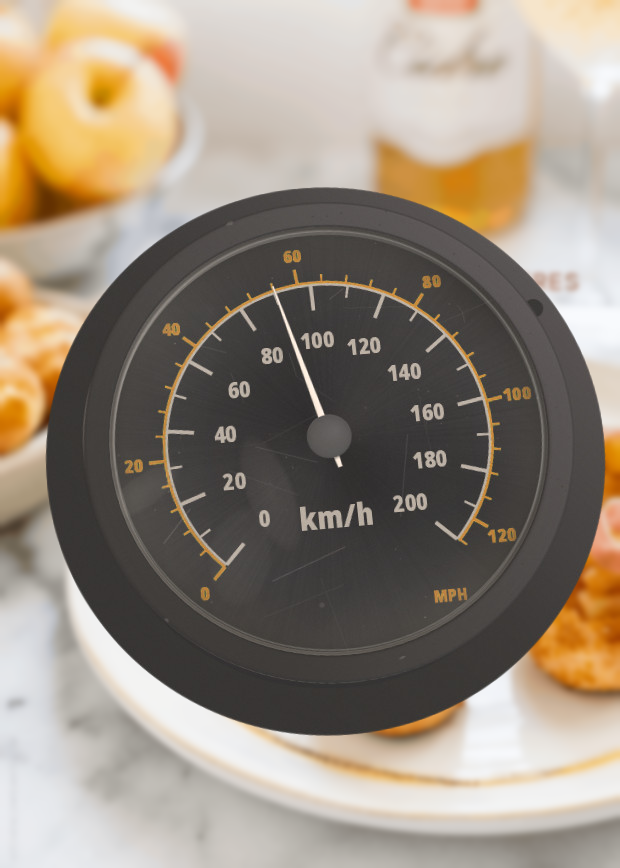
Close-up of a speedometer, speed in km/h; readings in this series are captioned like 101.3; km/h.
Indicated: 90; km/h
